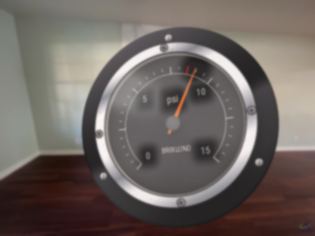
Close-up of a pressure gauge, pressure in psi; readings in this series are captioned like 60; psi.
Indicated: 9; psi
